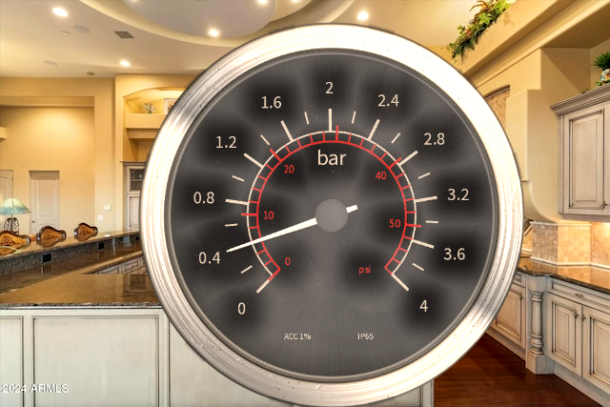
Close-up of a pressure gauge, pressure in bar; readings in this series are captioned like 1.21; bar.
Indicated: 0.4; bar
